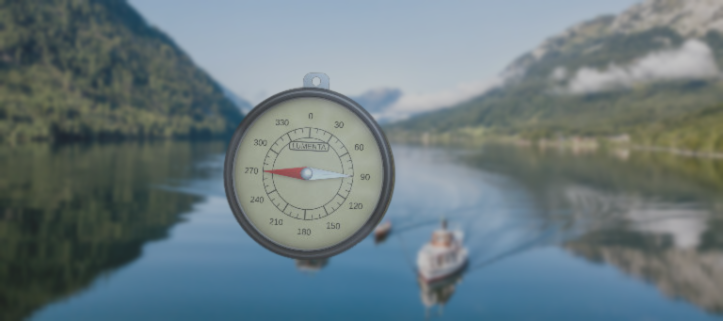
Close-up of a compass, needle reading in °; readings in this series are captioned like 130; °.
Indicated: 270; °
